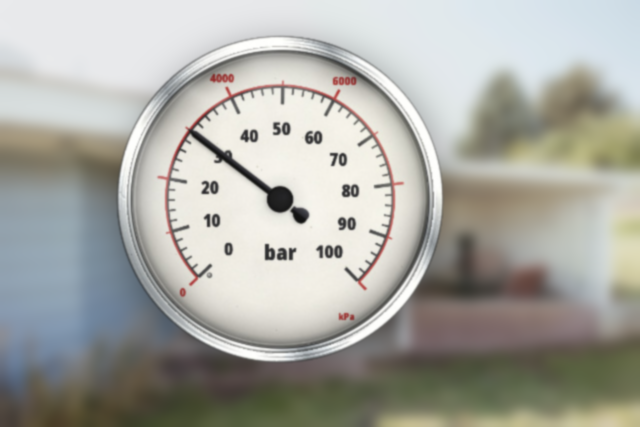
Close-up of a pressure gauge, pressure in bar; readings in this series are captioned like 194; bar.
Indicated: 30; bar
